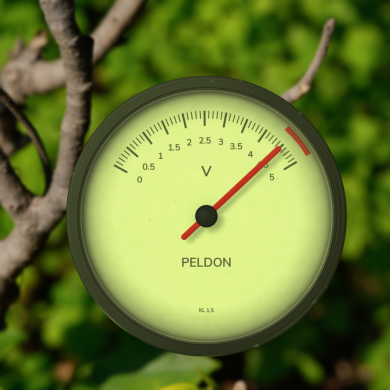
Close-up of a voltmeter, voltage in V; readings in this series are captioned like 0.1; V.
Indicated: 4.5; V
